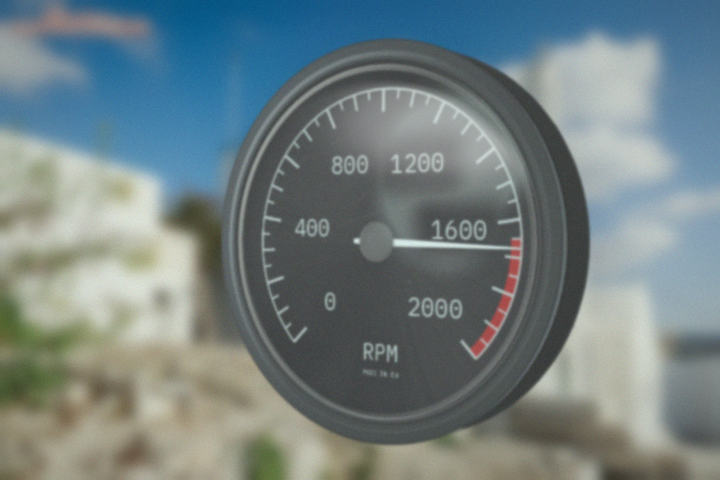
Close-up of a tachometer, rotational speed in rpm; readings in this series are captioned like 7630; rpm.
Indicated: 1675; rpm
